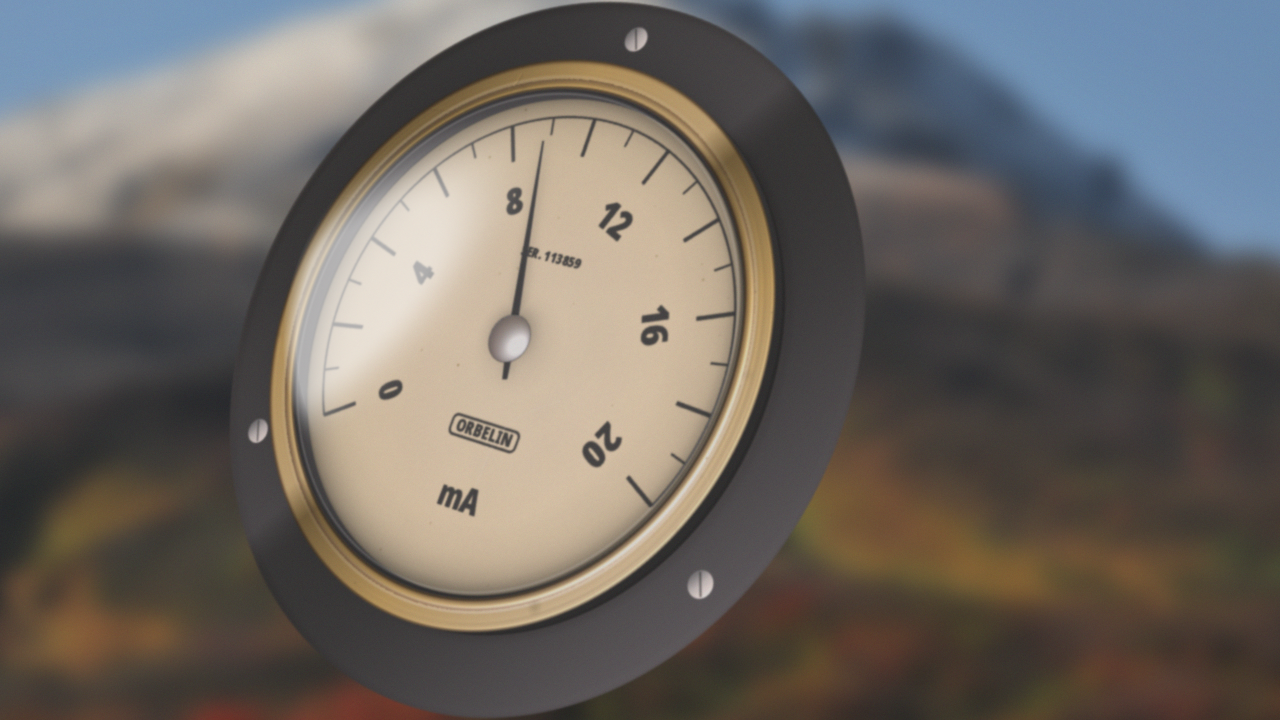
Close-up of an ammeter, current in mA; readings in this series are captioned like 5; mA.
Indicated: 9; mA
